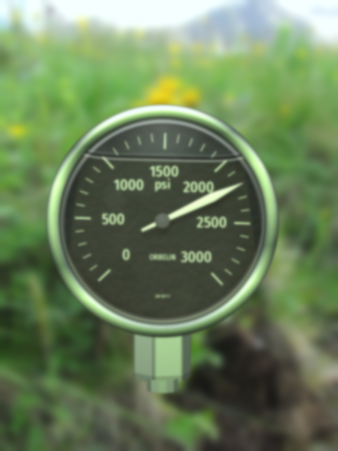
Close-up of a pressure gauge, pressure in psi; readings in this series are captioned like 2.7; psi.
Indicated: 2200; psi
